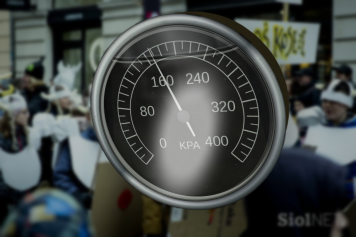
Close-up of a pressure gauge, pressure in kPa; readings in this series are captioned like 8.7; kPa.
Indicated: 170; kPa
